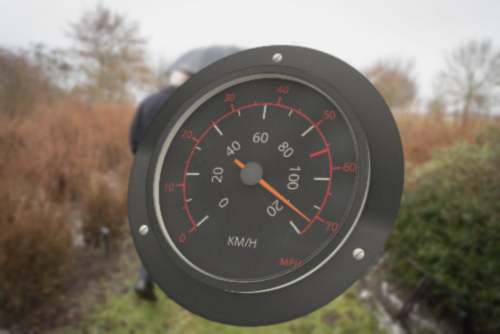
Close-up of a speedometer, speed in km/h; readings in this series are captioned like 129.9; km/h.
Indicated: 115; km/h
